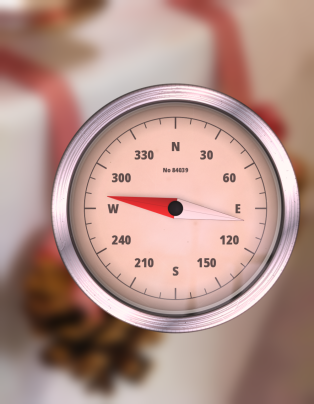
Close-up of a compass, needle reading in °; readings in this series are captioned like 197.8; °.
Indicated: 280; °
